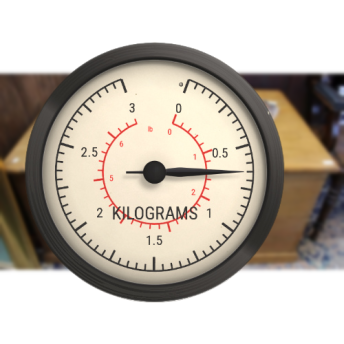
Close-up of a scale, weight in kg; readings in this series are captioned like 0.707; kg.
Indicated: 0.65; kg
